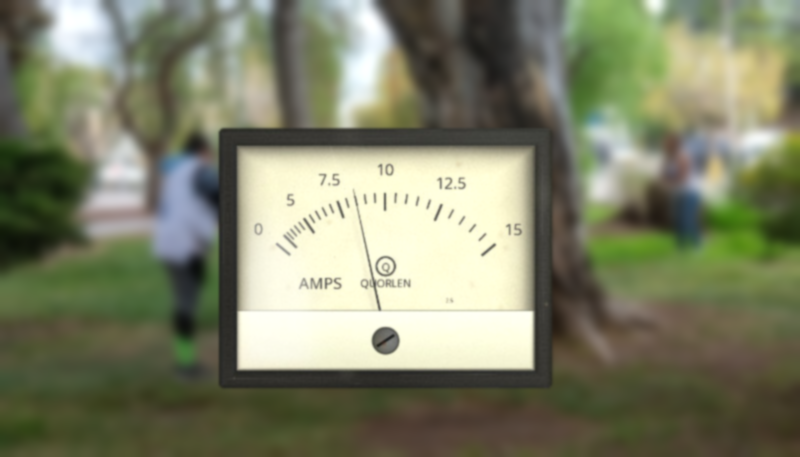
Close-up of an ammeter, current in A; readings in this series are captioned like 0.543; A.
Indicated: 8.5; A
